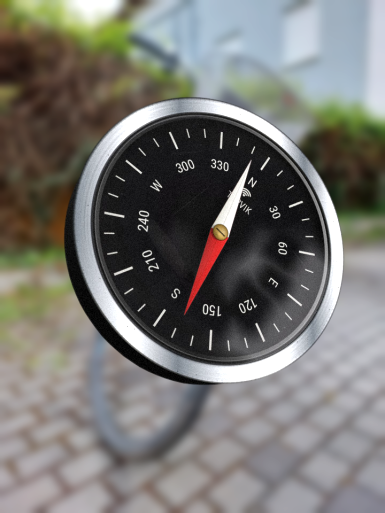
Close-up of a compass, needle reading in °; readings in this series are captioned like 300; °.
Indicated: 170; °
